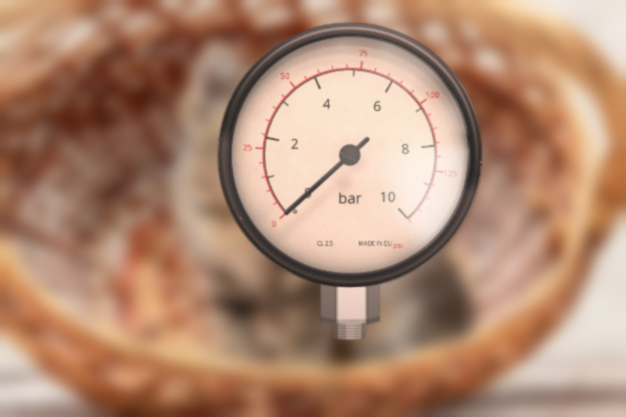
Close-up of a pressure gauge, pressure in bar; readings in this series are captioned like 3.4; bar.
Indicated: 0; bar
